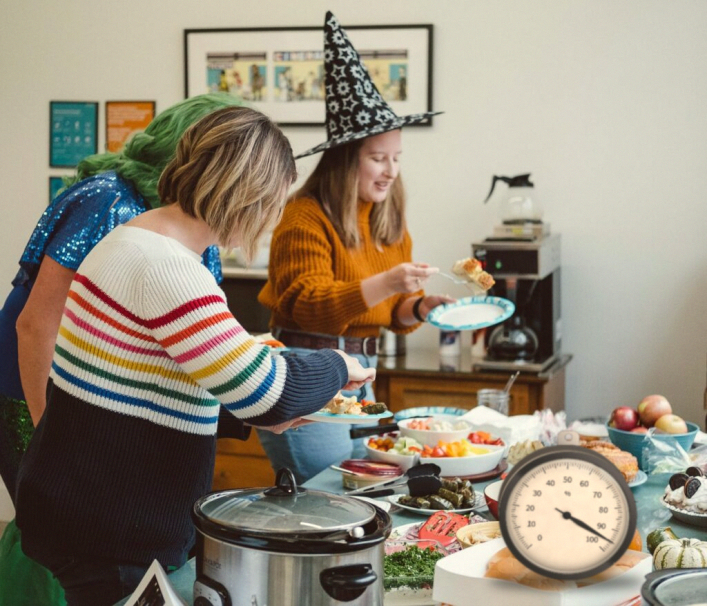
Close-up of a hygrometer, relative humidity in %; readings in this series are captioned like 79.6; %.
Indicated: 95; %
